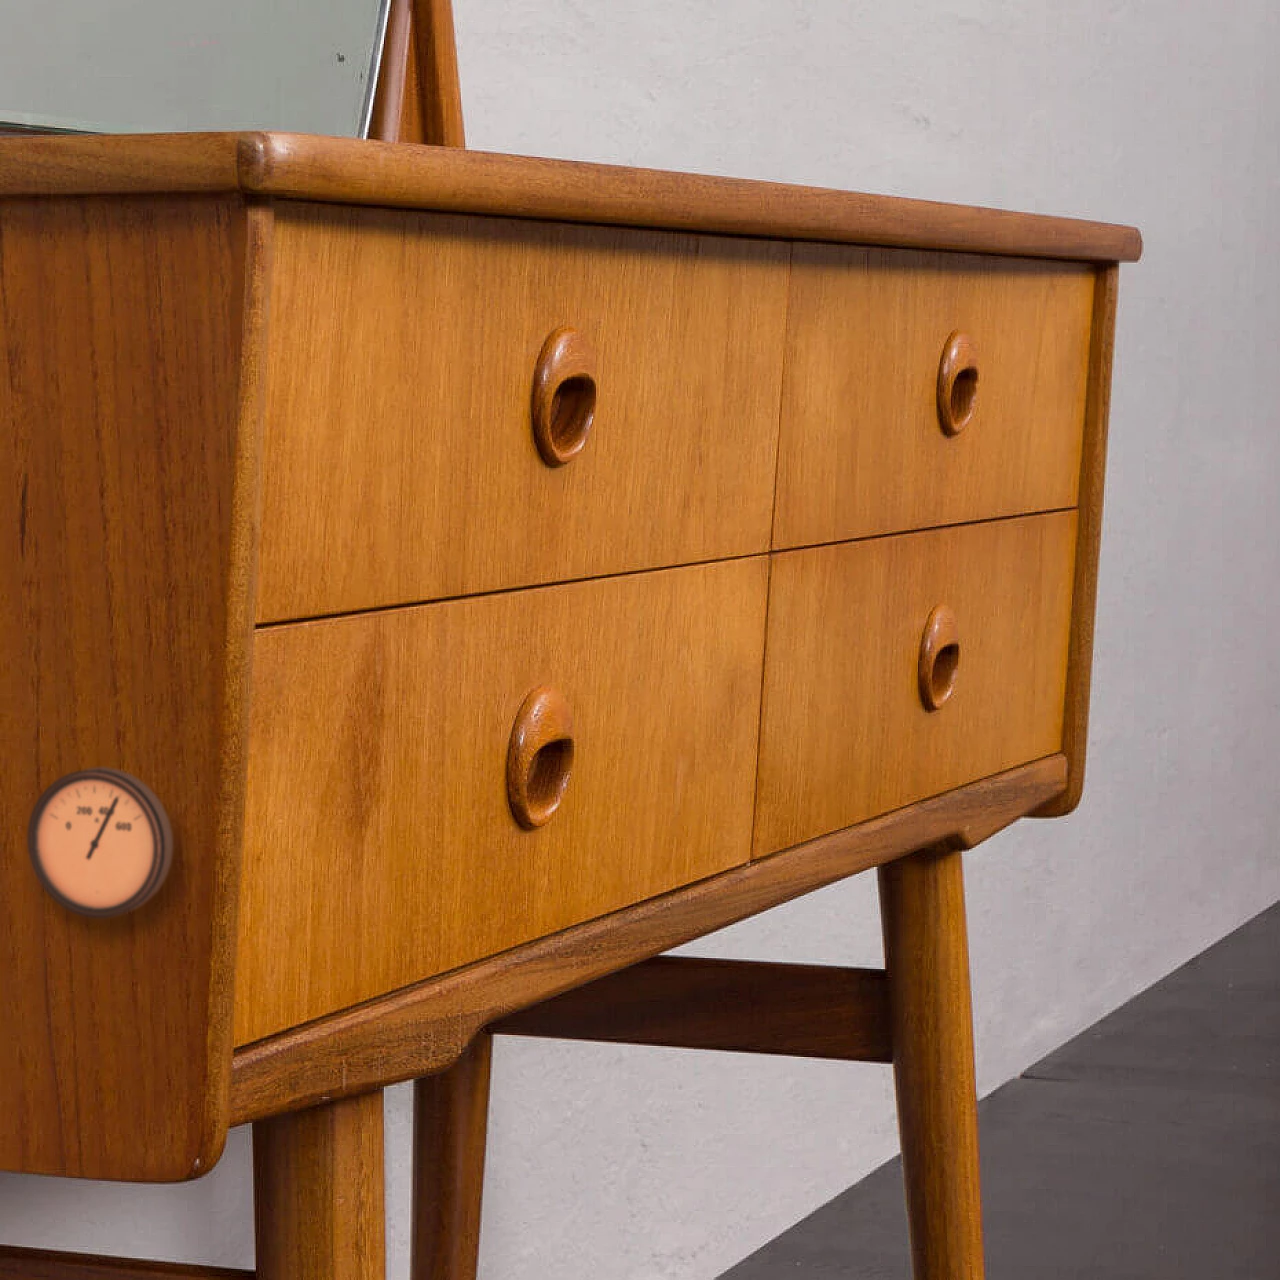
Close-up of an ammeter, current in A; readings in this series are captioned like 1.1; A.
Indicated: 450; A
